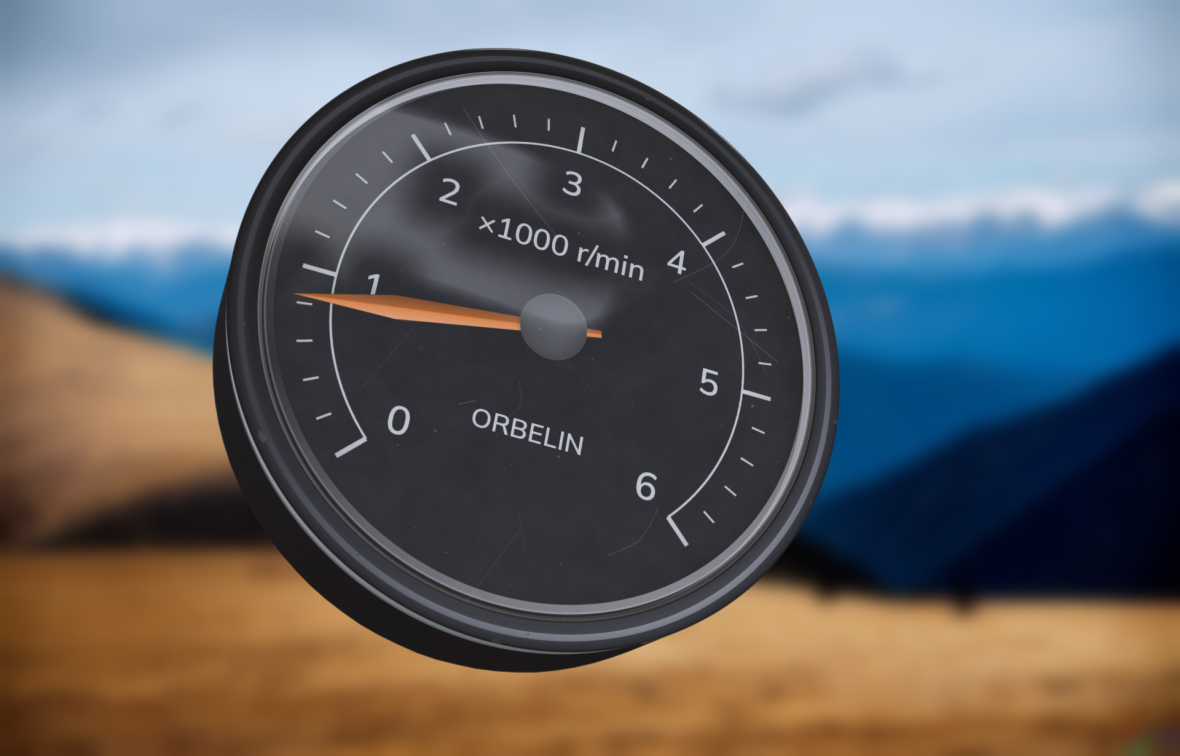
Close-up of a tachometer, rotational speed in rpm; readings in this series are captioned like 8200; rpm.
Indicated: 800; rpm
